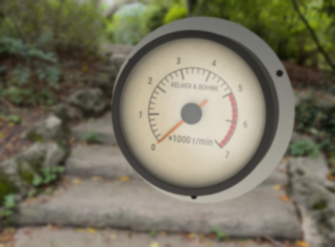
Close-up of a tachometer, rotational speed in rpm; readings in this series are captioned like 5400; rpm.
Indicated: 0; rpm
